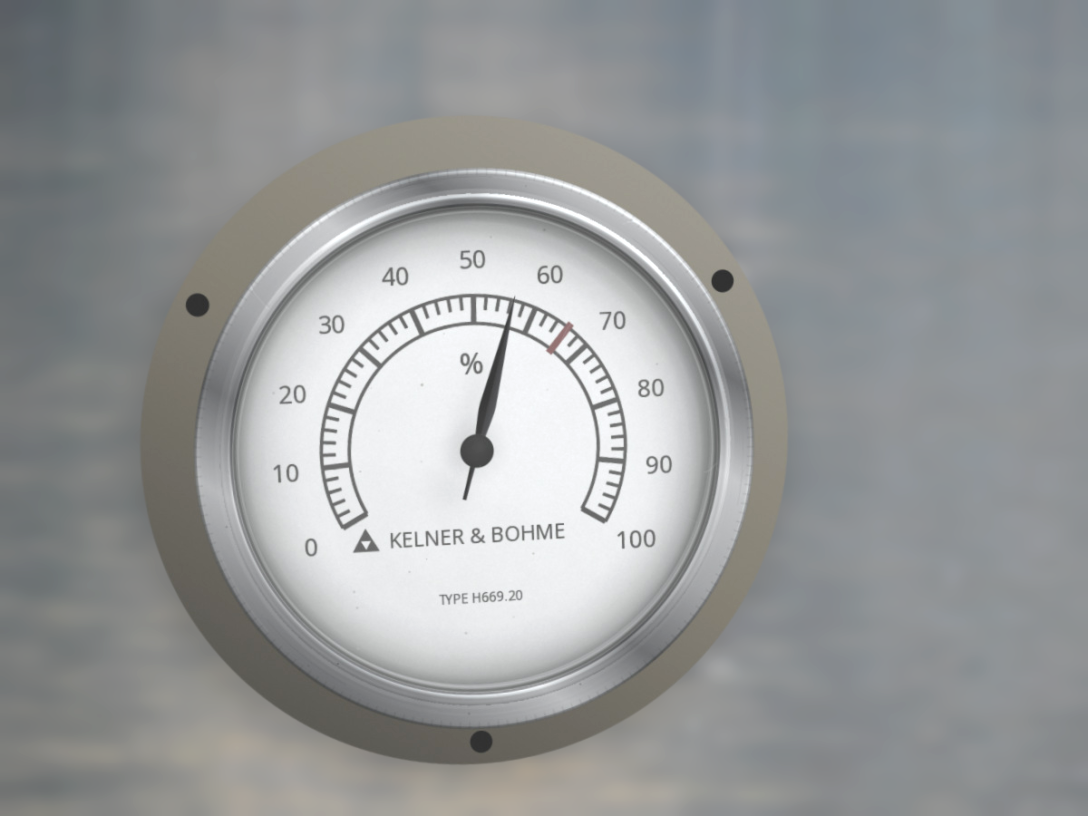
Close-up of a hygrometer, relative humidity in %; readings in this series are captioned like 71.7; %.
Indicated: 56; %
